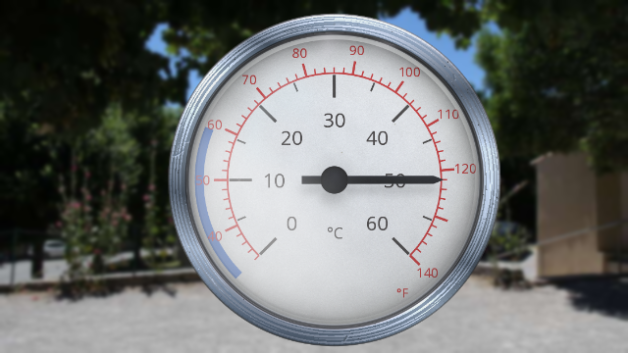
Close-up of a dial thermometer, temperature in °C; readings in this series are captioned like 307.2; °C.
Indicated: 50; °C
